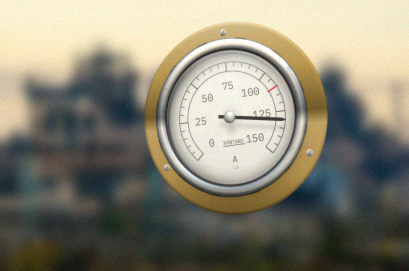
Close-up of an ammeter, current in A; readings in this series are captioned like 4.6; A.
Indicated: 130; A
